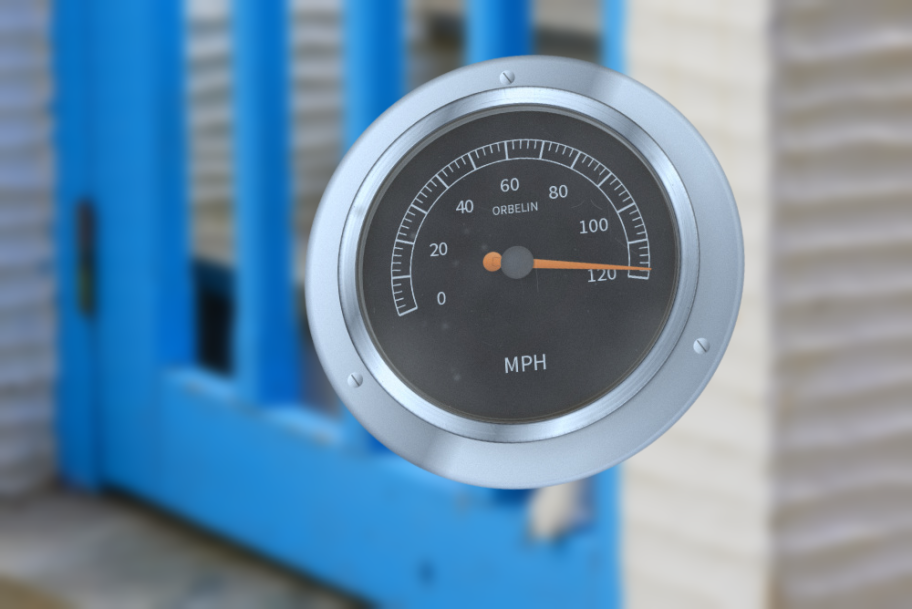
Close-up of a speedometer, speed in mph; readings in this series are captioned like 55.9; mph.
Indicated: 118; mph
